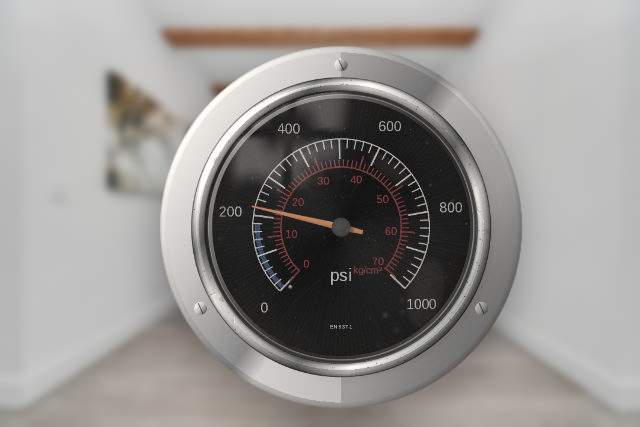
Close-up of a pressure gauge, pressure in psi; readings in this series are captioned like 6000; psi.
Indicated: 220; psi
